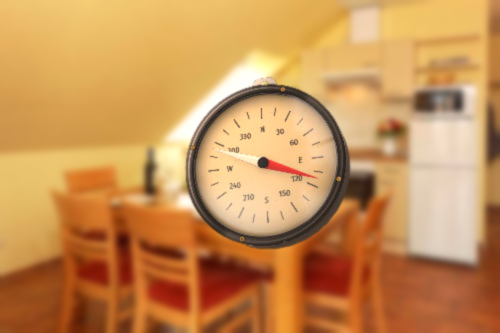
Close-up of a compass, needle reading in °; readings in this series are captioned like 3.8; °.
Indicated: 112.5; °
